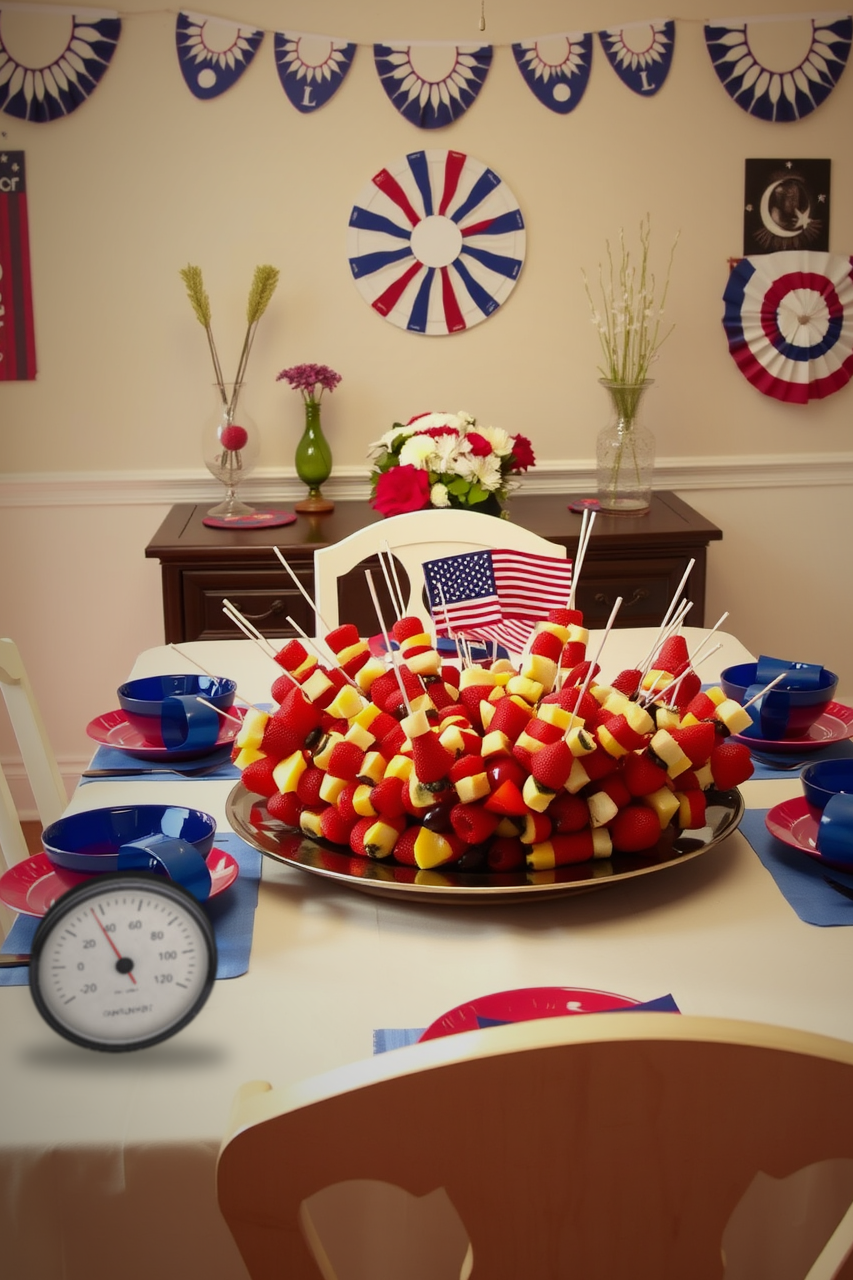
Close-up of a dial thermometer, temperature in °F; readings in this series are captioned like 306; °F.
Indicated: 36; °F
